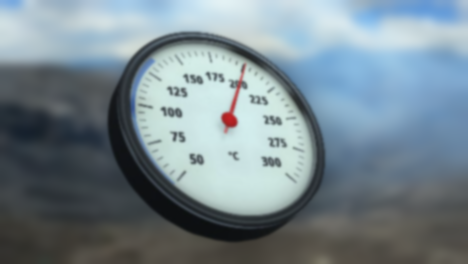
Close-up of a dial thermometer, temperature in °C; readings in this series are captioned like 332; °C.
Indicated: 200; °C
